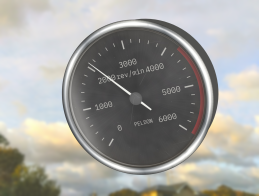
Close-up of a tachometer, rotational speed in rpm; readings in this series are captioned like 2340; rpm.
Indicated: 2100; rpm
